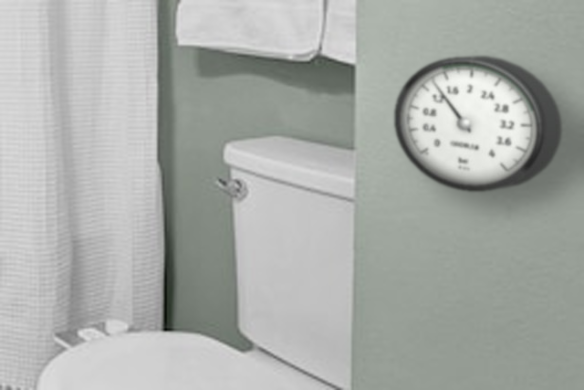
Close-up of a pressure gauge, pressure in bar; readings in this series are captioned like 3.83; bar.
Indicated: 1.4; bar
